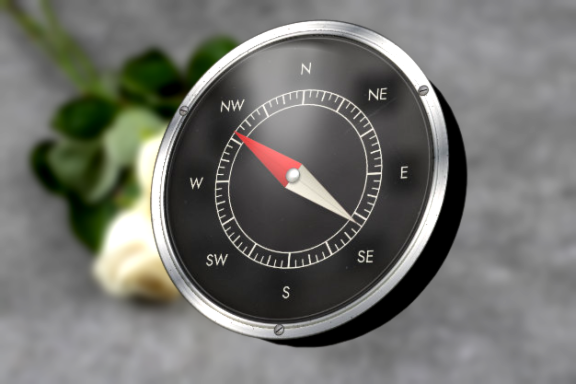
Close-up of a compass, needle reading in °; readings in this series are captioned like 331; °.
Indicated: 305; °
